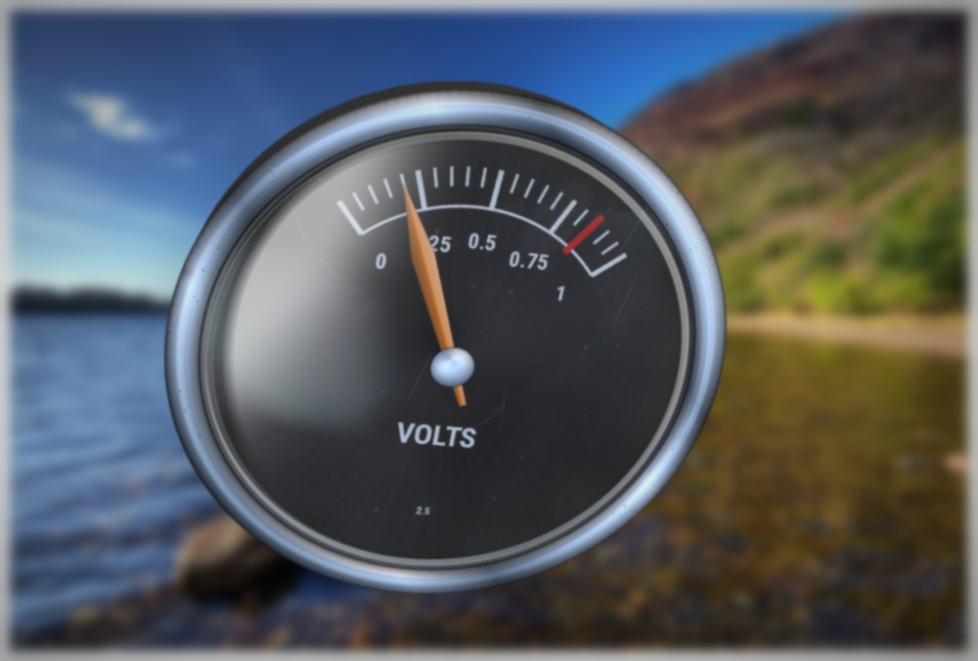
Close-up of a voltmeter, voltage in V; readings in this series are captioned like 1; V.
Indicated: 0.2; V
